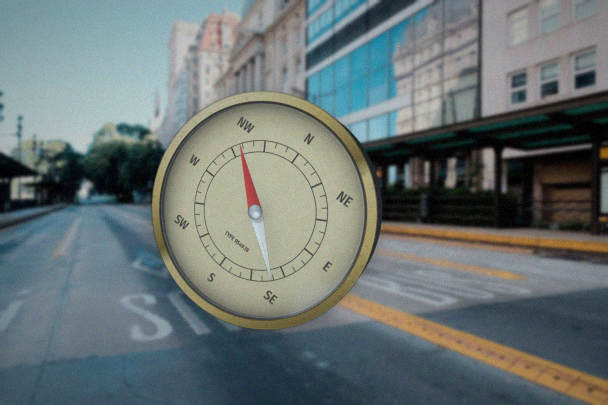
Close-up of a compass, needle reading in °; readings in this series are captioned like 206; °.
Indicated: 310; °
